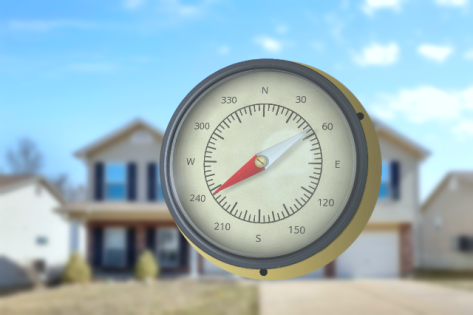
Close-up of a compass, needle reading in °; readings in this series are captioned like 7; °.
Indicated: 235; °
